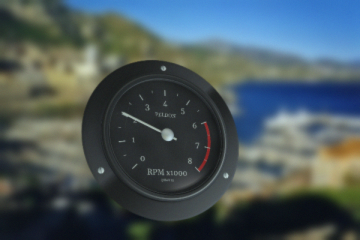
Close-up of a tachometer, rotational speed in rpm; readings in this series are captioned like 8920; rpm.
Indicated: 2000; rpm
